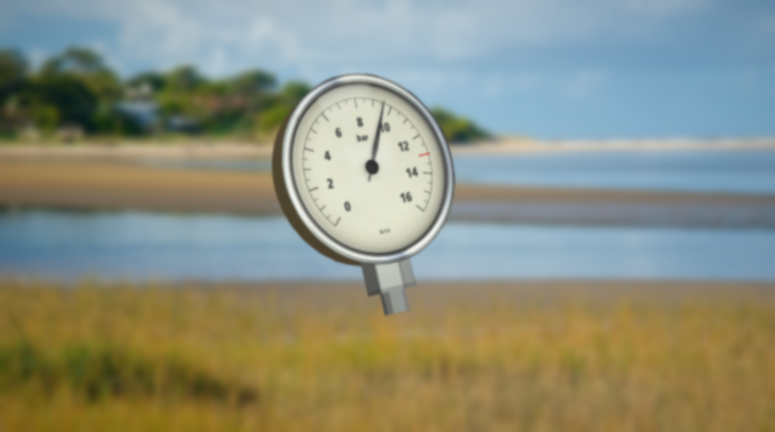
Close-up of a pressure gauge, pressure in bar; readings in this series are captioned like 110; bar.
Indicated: 9.5; bar
